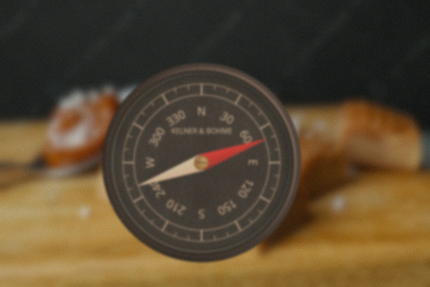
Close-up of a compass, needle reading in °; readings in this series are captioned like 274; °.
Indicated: 70; °
